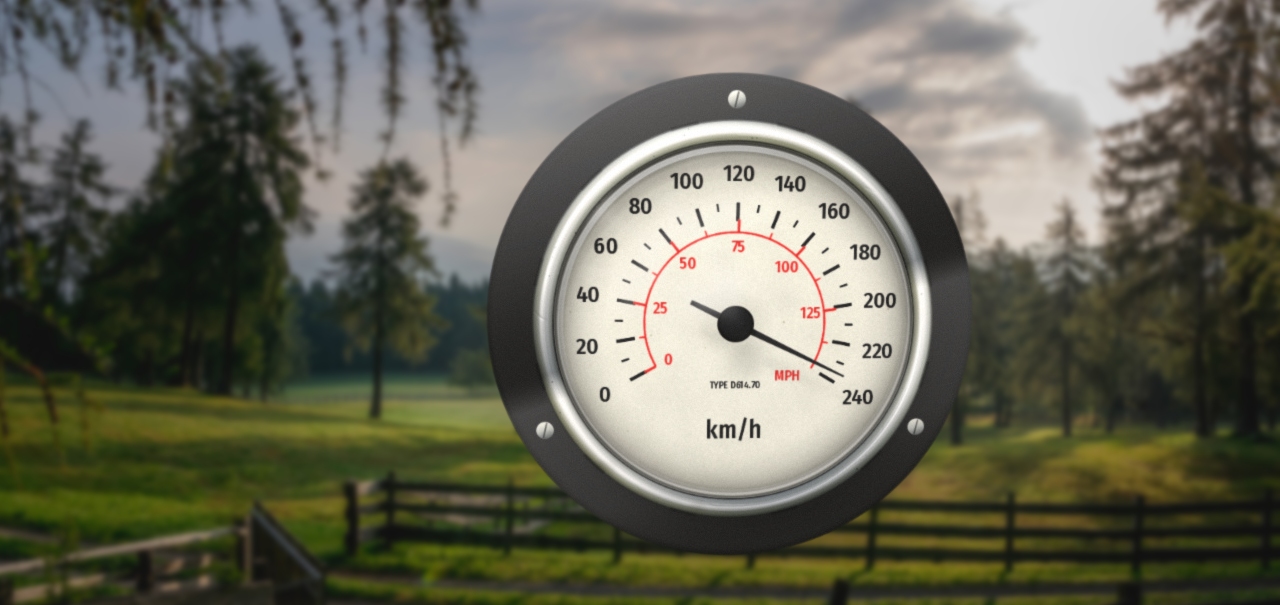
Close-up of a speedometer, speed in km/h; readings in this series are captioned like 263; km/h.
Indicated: 235; km/h
